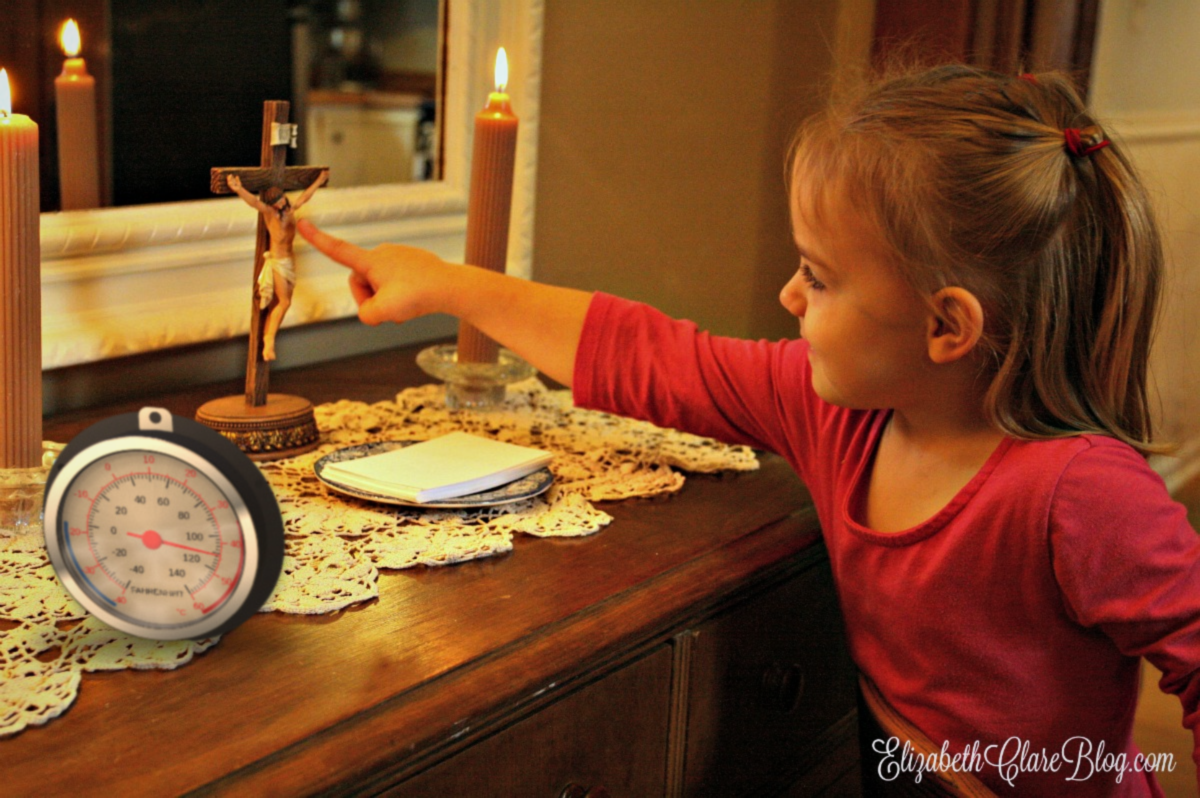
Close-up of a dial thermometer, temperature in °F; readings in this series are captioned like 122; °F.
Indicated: 110; °F
